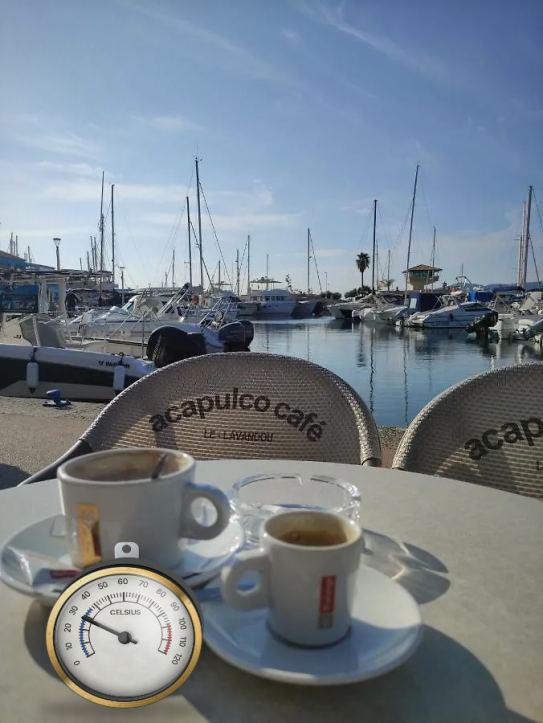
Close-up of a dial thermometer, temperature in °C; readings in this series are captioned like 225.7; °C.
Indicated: 30; °C
